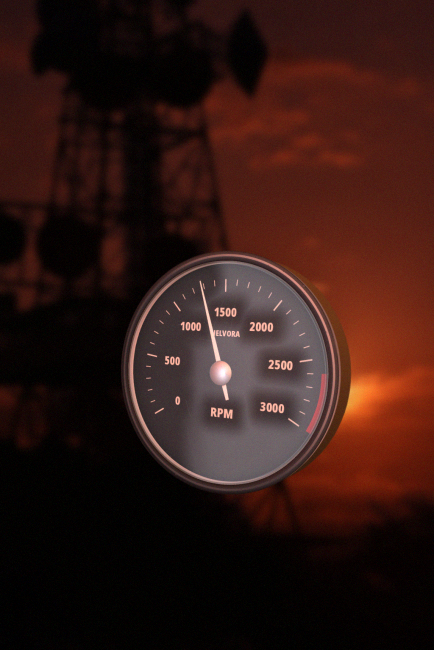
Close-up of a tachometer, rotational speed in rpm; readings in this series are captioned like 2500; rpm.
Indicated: 1300; rpm
